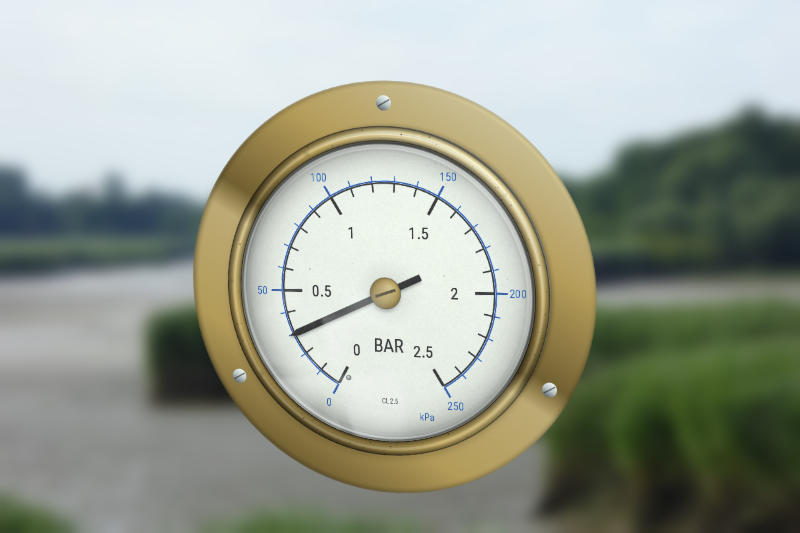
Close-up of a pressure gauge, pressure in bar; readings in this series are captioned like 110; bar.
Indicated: 0.3; bar
